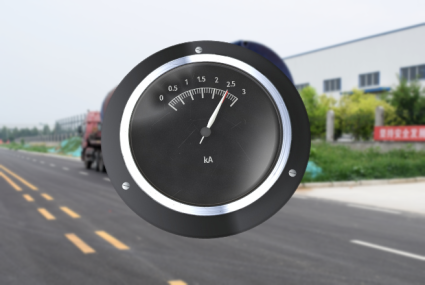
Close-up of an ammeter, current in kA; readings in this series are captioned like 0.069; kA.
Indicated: 2.5; kA
